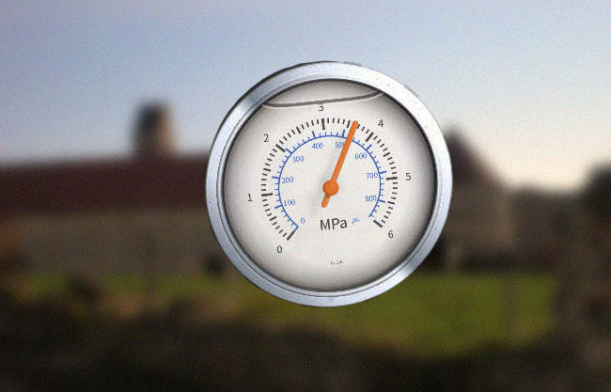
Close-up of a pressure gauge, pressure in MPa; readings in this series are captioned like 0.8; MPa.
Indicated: 3.6; MPa
